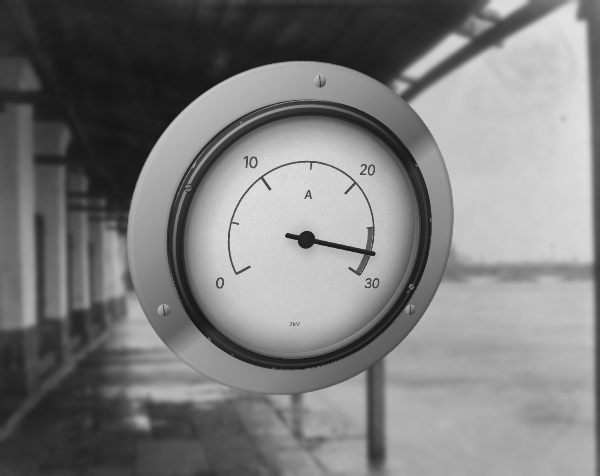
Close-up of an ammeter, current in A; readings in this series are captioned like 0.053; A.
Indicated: 27.5; A
